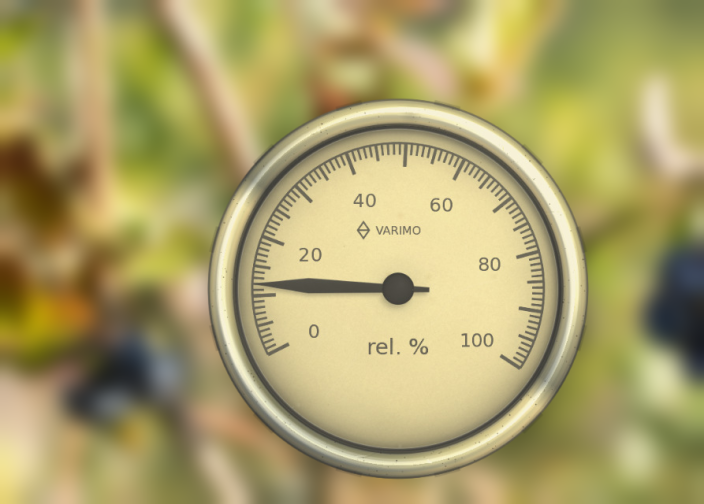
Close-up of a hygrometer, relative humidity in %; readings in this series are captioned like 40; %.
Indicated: 12; %
